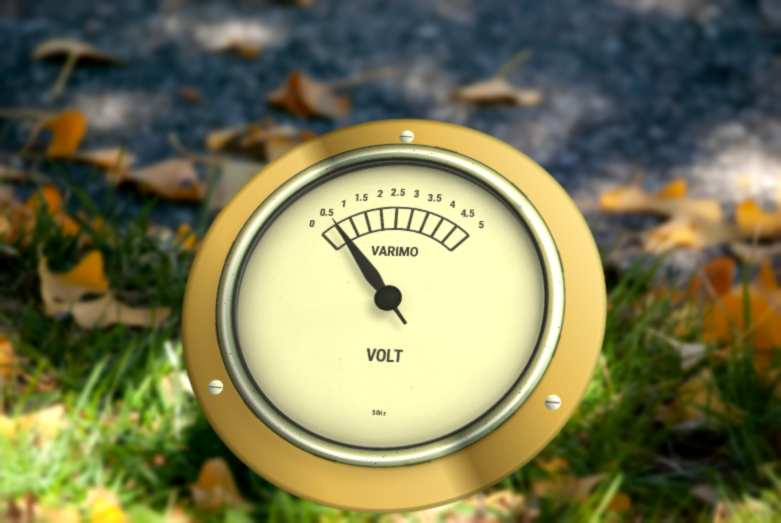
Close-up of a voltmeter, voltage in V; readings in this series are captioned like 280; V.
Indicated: 0.5; V
